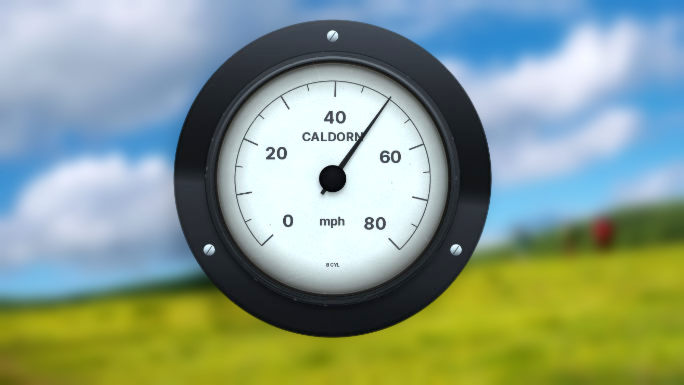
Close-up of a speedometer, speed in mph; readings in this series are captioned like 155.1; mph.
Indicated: 50; mph
